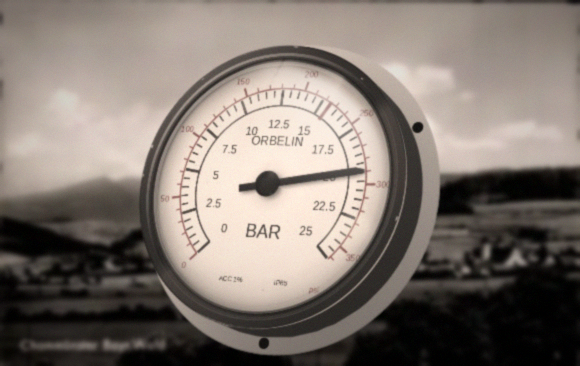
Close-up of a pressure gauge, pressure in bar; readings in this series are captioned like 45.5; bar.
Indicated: 20; bar
